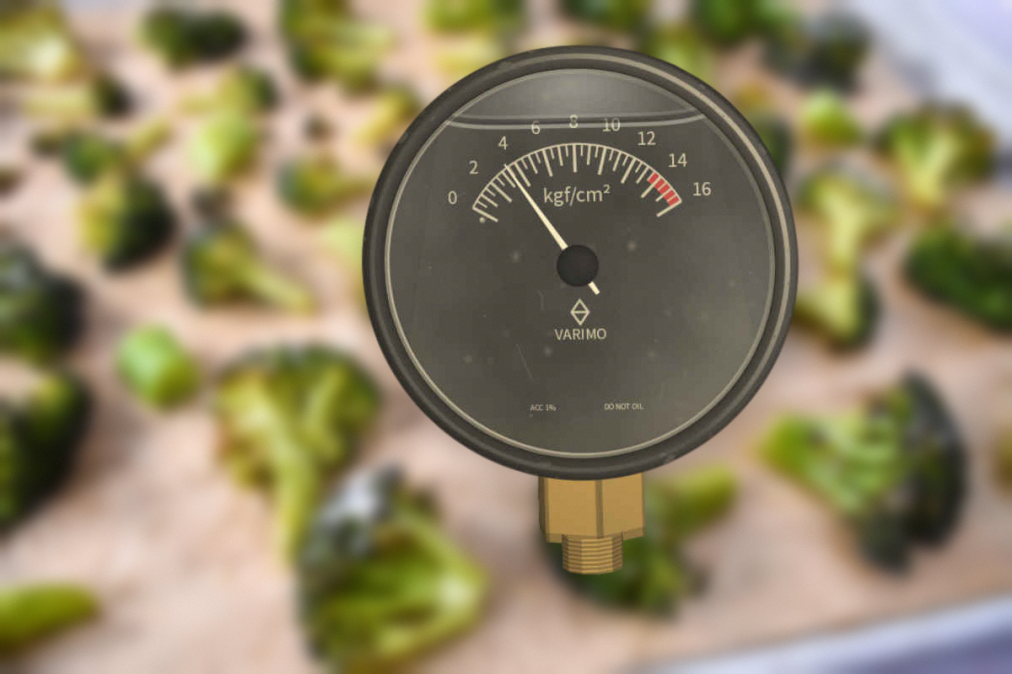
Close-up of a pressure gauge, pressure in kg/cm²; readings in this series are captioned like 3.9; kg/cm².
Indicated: 3.5; kg/cm²
